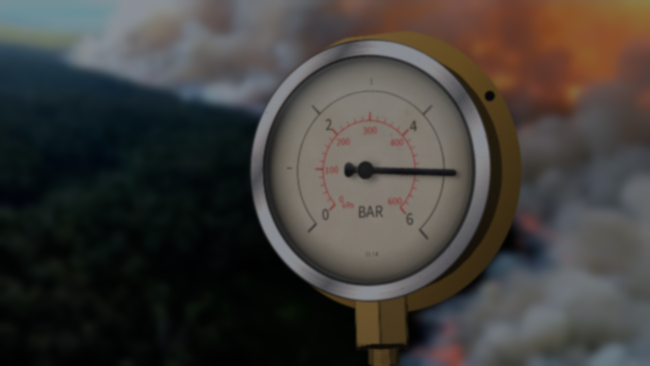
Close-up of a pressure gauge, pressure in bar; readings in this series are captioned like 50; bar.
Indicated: 5; bar
